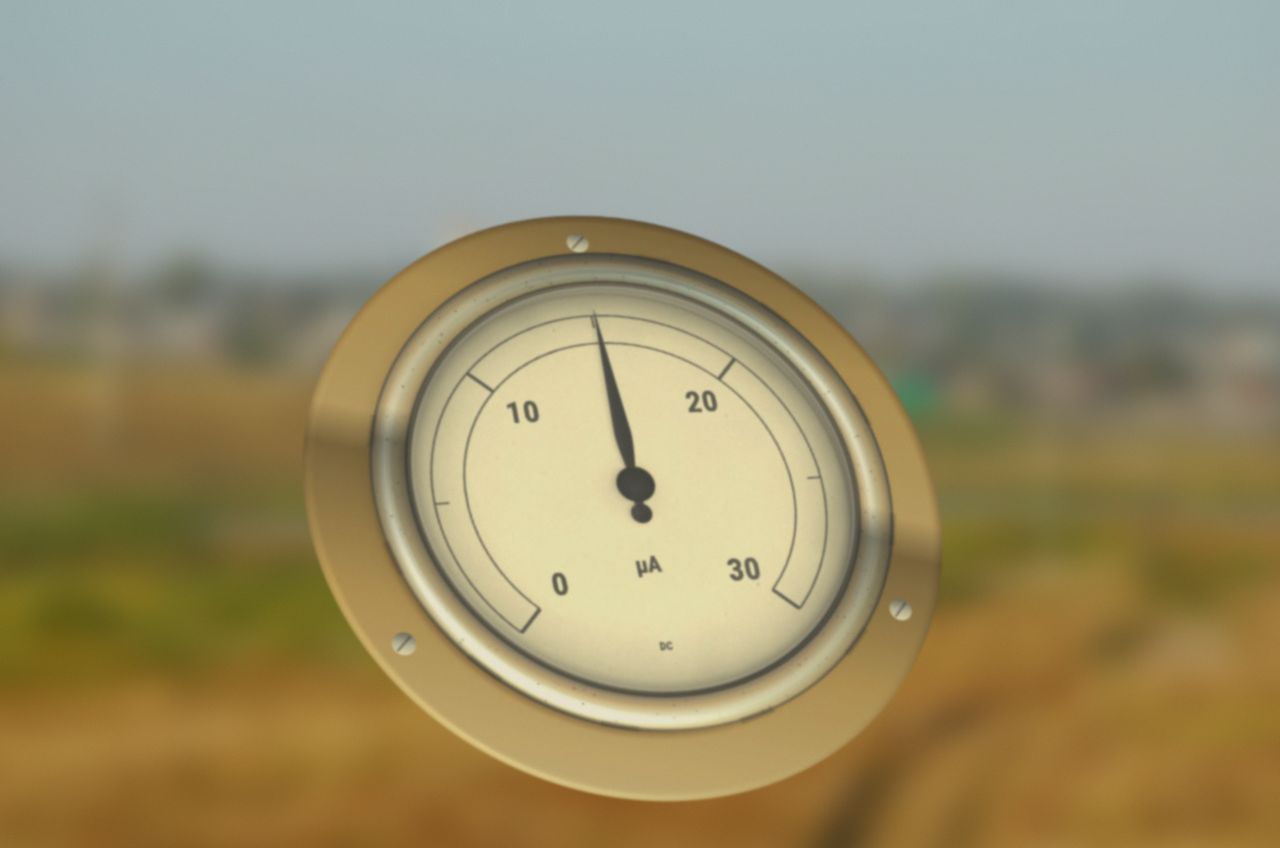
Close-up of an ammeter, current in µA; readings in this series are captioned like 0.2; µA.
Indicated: 15; µA
